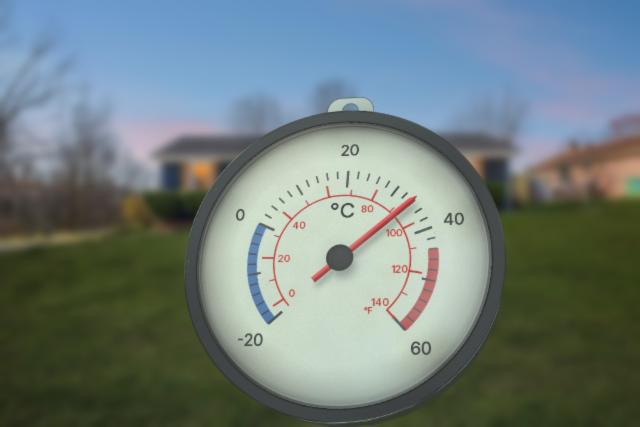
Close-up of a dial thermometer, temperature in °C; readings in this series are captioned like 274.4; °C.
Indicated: 34; °C
